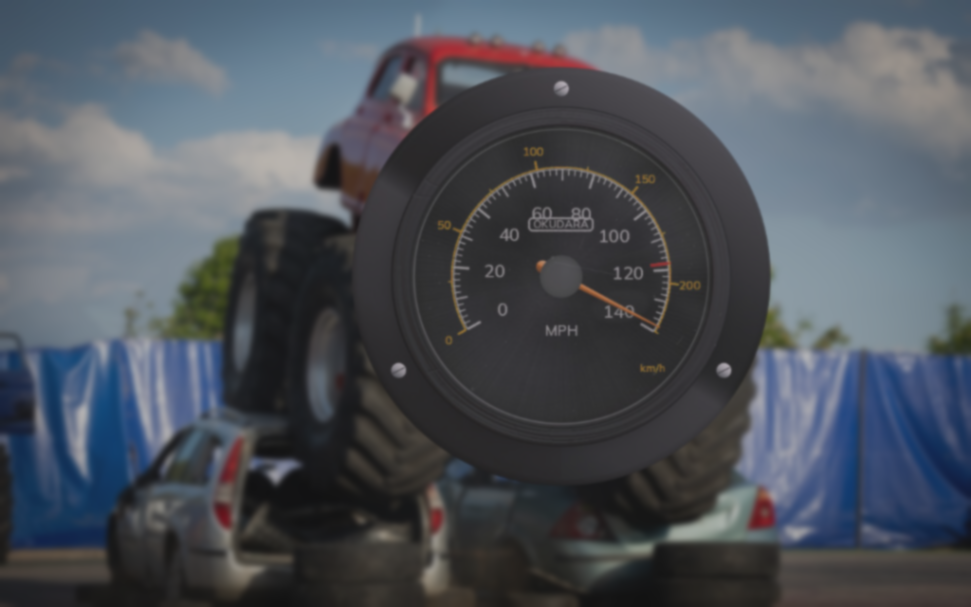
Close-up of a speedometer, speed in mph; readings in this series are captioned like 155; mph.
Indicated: 138; mph
